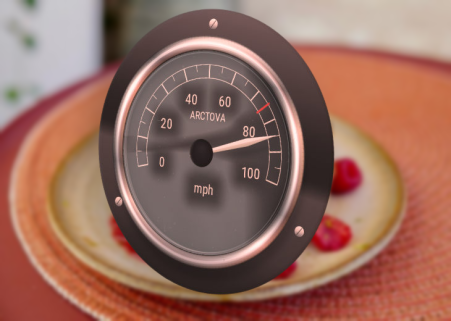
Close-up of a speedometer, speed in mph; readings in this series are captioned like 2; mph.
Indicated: 85; mph
